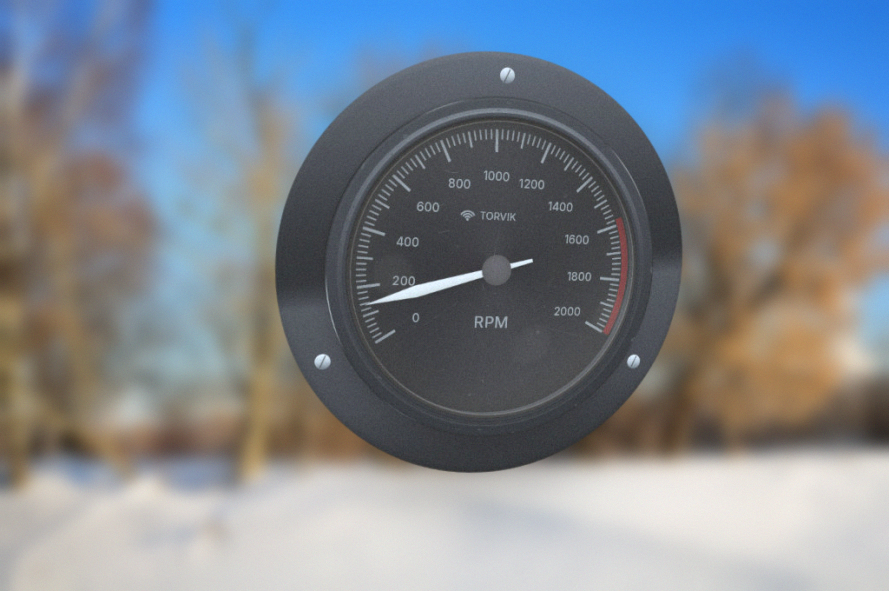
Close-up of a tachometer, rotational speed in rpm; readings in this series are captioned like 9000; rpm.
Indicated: 140; rpm
